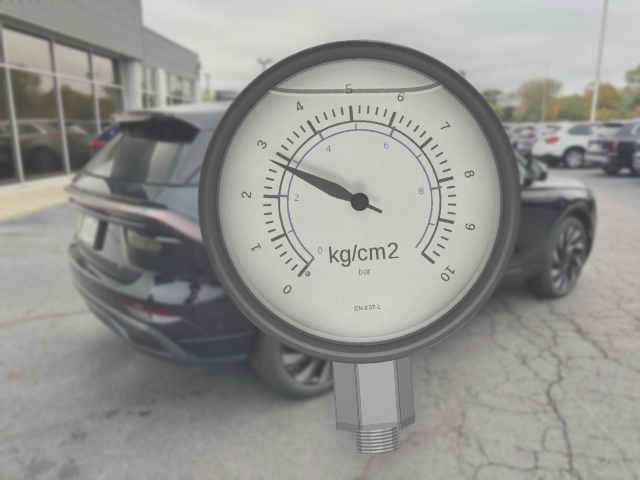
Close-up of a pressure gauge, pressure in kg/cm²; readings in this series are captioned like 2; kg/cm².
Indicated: 2.8; kg/cm²
